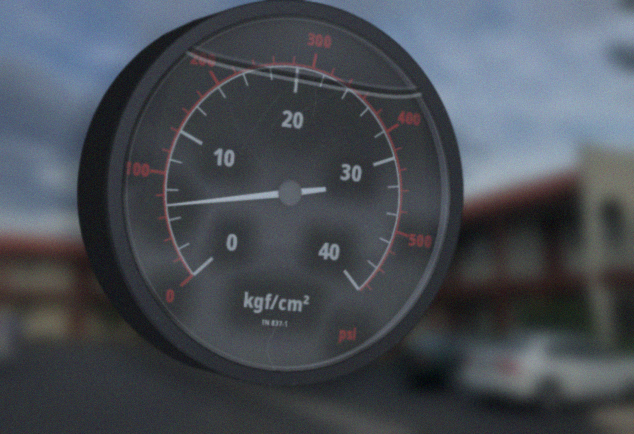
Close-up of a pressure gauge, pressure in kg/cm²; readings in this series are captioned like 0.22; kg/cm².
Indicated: 5; kg/cm²
